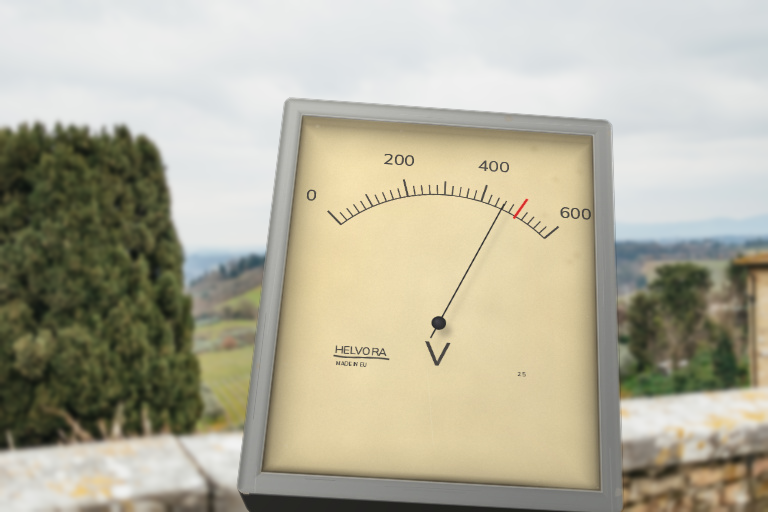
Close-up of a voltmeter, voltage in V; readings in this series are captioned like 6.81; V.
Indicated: 460; V
